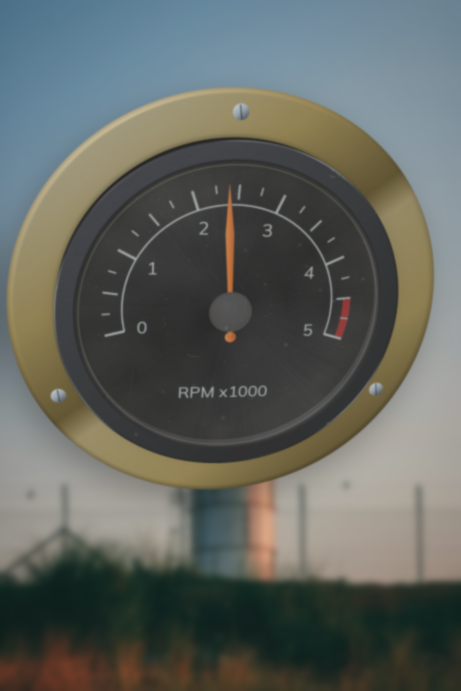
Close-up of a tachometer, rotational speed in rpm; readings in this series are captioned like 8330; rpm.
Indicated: 2375; rpm
